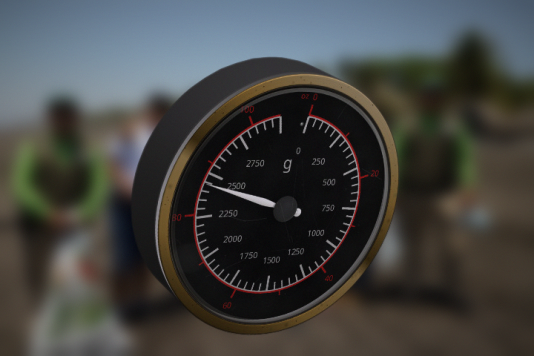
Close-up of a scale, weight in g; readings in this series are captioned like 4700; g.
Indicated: 2450; g
